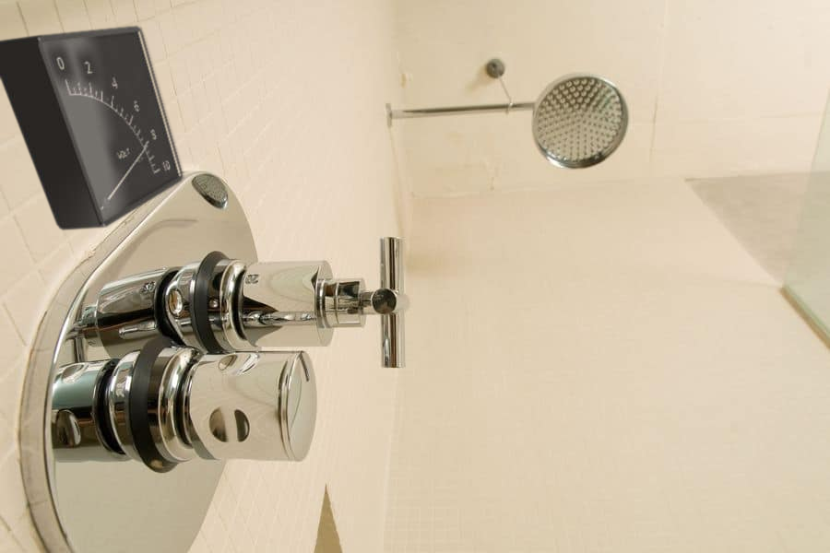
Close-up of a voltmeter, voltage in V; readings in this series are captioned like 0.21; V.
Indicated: 8; V
